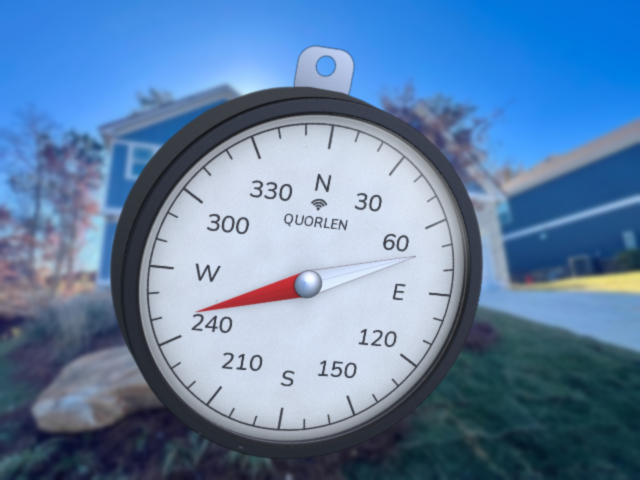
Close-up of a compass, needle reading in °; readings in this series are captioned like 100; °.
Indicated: 250; °
